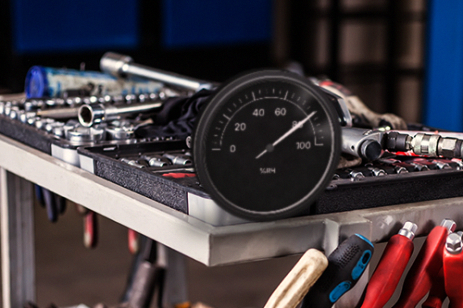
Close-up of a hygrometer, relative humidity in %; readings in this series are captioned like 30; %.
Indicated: 80; %
